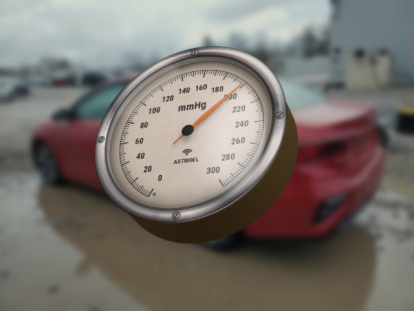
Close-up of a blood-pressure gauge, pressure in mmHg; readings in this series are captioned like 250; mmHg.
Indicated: 200; mmHg
